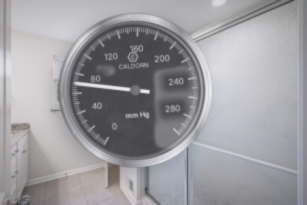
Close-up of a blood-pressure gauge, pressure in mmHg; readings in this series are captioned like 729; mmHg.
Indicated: 70; mmHg
